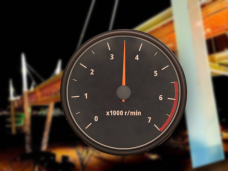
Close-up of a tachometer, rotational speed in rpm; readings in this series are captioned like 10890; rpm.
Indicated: 3500; rpm
